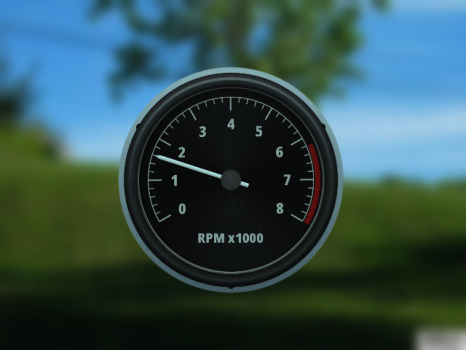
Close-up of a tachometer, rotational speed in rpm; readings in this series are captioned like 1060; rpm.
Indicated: 1600; rpm
